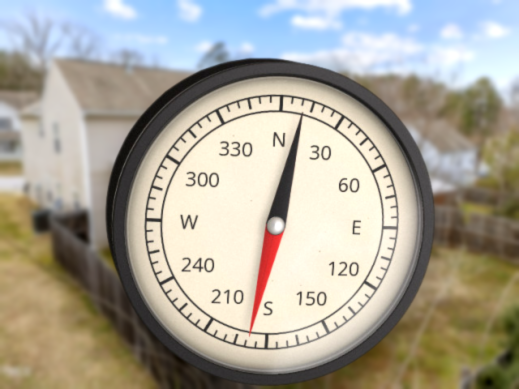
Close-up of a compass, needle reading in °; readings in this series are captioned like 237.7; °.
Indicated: 190; °
